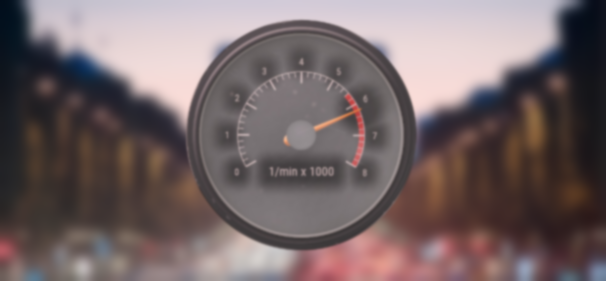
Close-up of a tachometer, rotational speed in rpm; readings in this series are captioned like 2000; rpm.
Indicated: 6200; rpm
